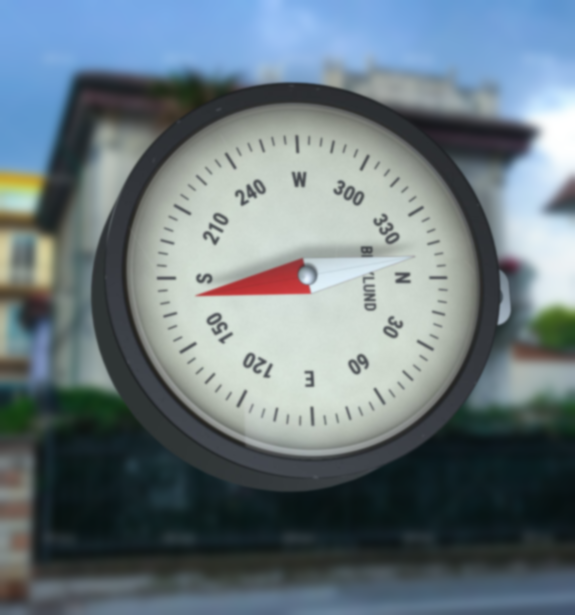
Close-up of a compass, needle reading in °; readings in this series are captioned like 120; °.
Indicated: 170; °
